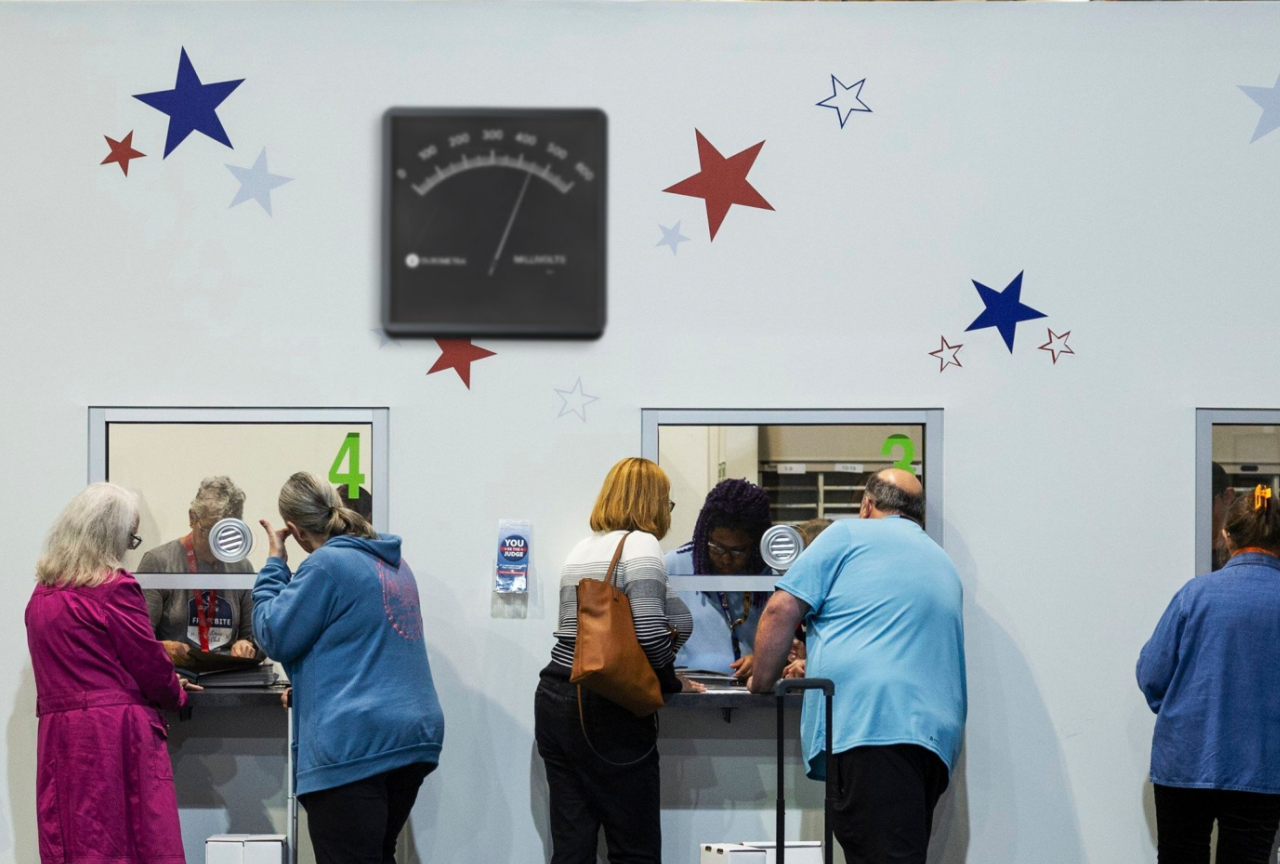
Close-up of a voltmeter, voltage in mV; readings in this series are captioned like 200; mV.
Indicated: 450; mV
